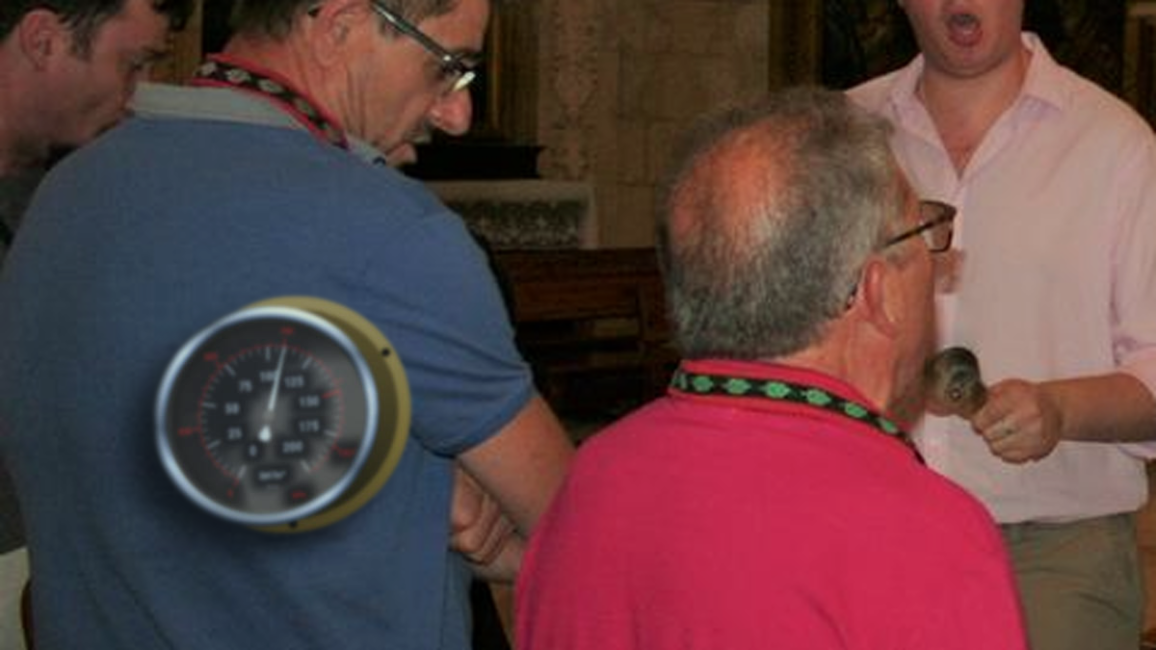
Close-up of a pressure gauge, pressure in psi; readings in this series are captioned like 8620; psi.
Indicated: 110; psi
